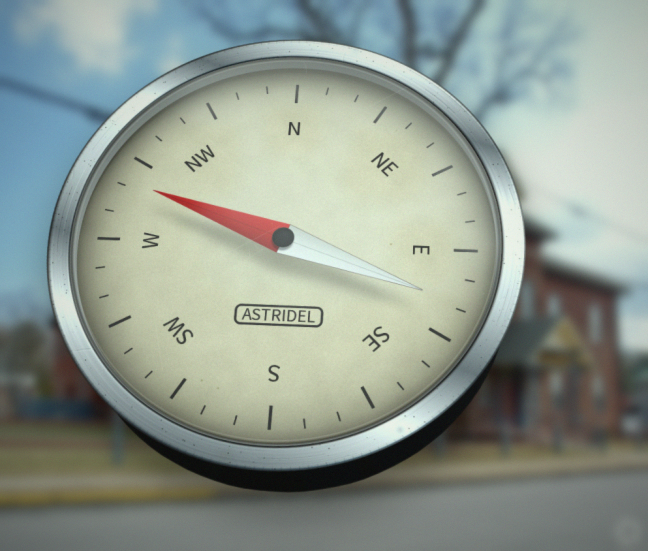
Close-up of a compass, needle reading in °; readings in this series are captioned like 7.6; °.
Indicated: 290; °
